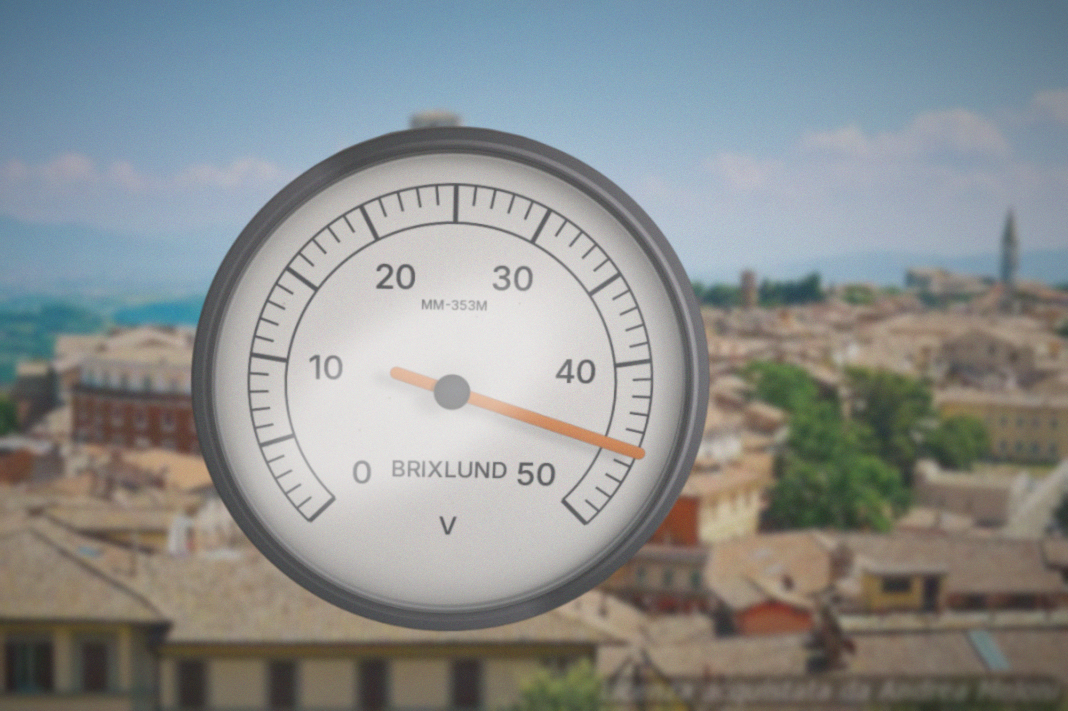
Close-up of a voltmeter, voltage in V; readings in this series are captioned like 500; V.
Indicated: 45; V
